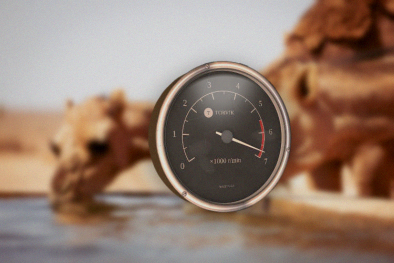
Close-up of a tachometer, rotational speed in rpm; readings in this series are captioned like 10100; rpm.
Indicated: 6750; rpm
